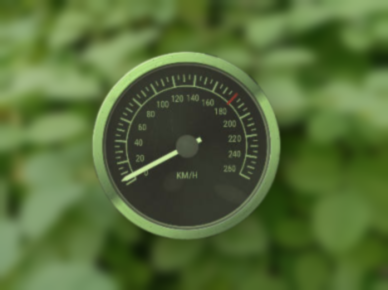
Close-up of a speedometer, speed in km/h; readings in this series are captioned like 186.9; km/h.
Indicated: 5; km/h
